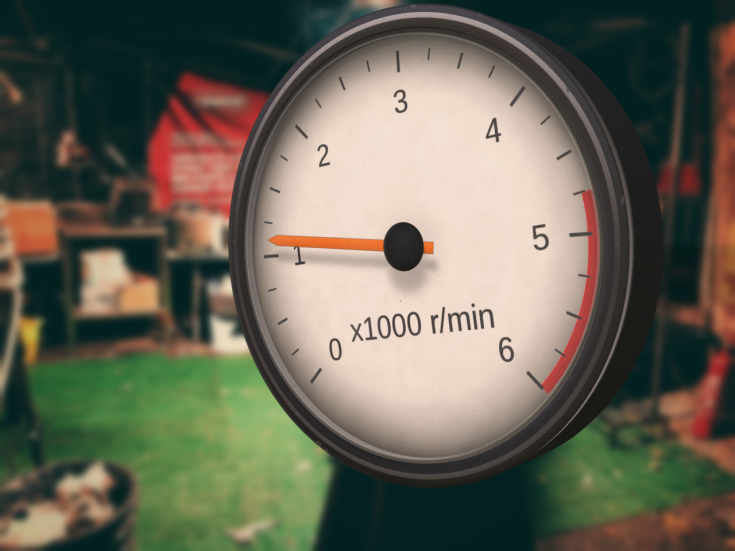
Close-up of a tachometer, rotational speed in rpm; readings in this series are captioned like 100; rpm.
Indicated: 1125; rpm
